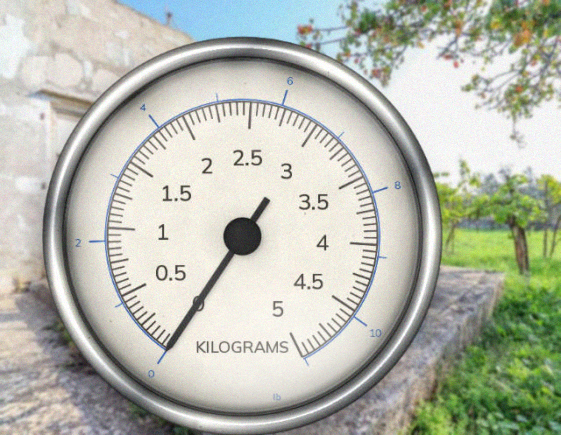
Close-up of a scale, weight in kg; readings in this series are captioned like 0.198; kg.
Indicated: 0; kg
